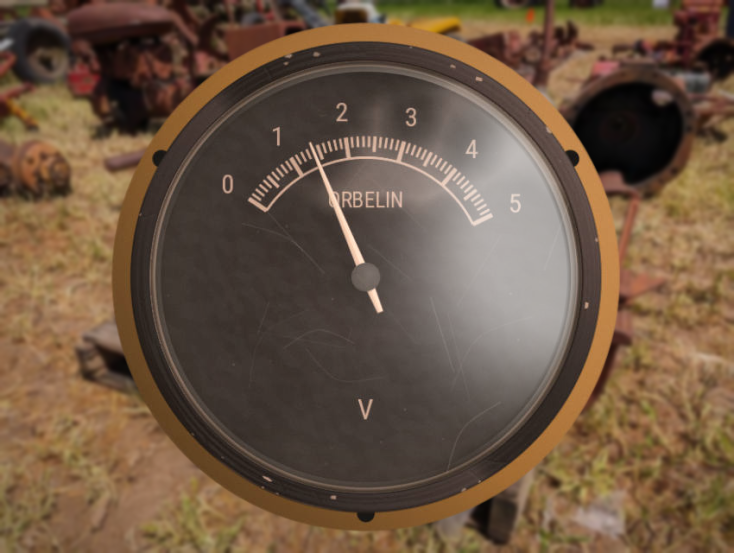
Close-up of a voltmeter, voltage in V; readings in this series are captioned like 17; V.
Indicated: 1.4; V
